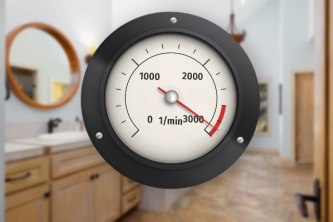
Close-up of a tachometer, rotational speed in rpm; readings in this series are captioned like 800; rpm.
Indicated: 2900; rpm
